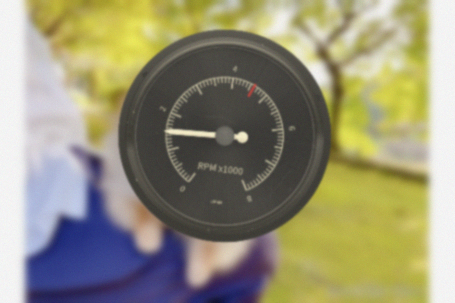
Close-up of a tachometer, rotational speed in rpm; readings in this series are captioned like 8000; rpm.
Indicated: 1500; rpm
